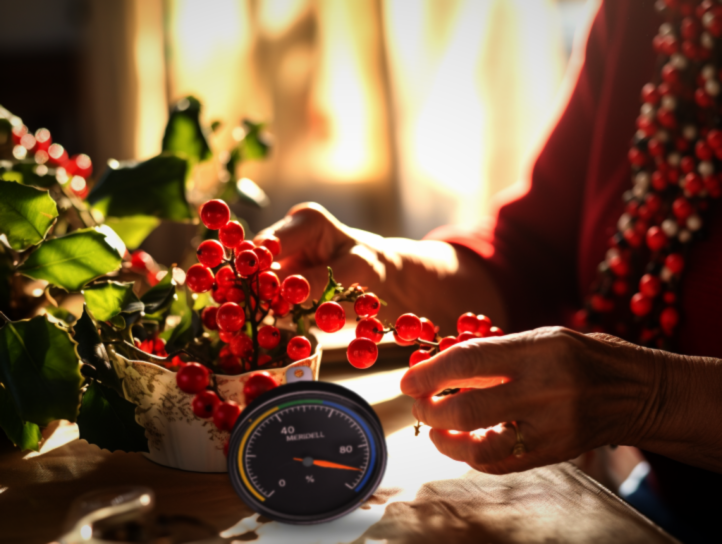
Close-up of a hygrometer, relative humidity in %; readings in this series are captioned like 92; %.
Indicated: 90; %
